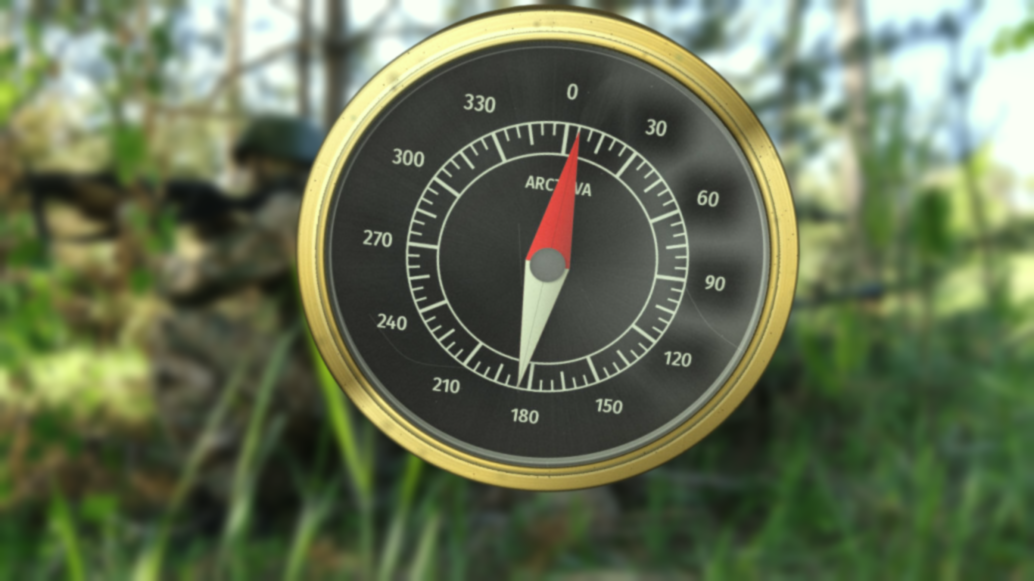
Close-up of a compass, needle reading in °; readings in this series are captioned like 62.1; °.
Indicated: 5; °
